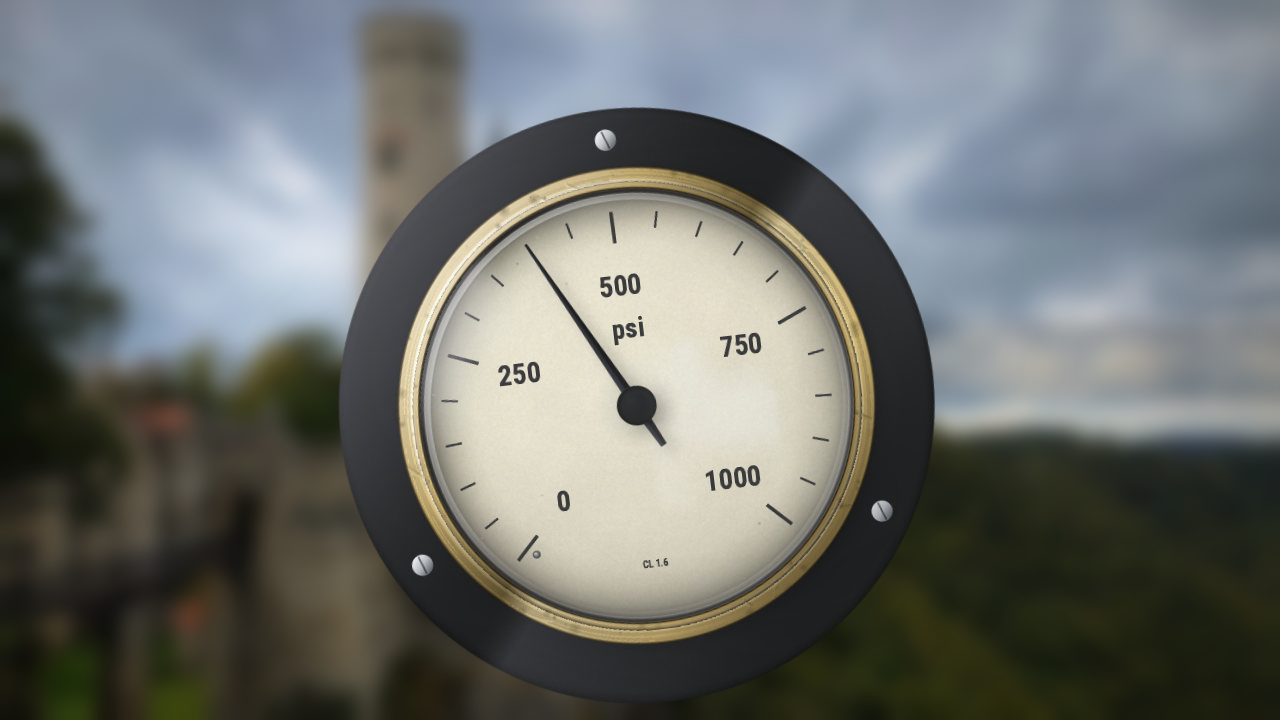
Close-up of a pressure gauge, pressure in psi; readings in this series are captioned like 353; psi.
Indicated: 400; psi
